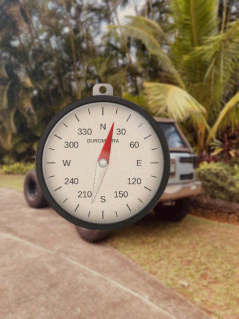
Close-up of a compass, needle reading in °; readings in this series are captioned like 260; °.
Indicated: 15; °
